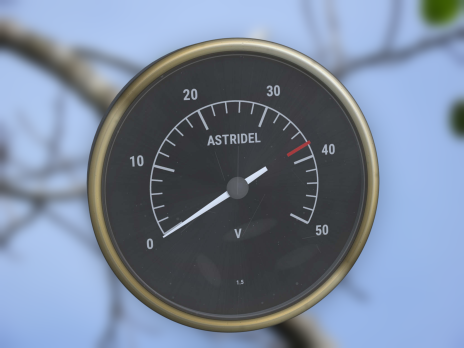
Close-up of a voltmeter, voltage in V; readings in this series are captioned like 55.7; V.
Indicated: 0; V
